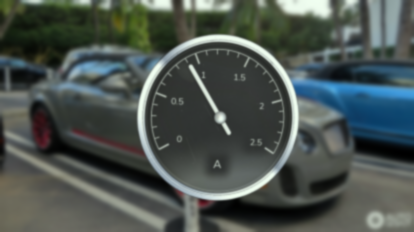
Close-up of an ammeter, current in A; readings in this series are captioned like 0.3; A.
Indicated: 0.9; A
